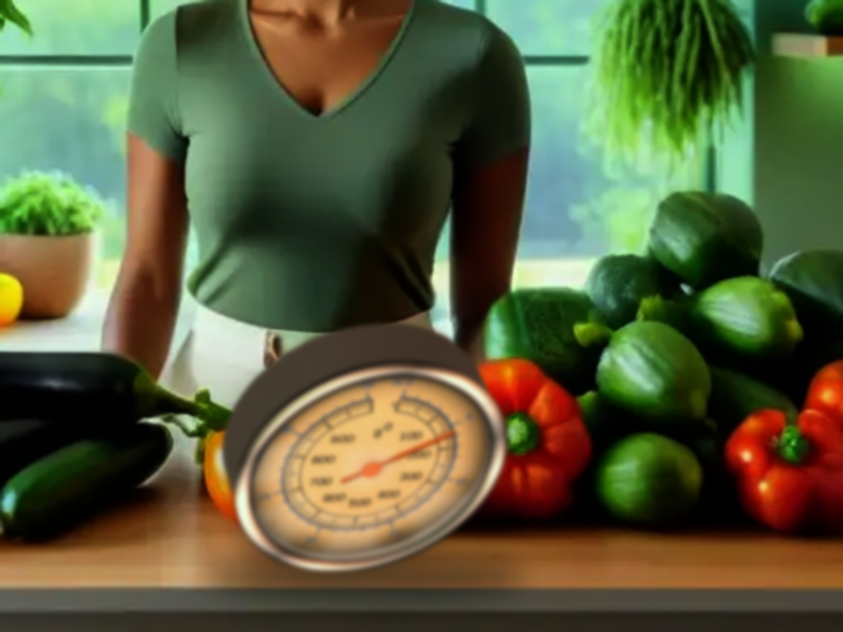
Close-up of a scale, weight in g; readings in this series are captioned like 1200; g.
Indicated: 150; g
